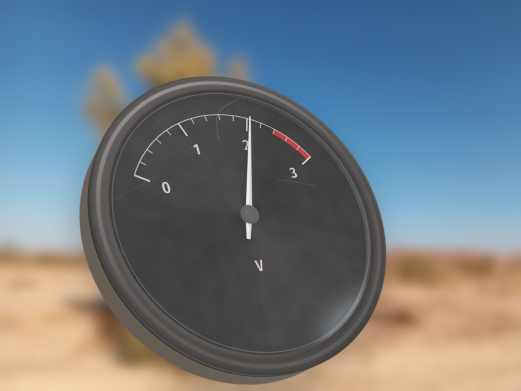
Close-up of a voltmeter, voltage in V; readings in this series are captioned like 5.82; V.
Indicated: 2; V
